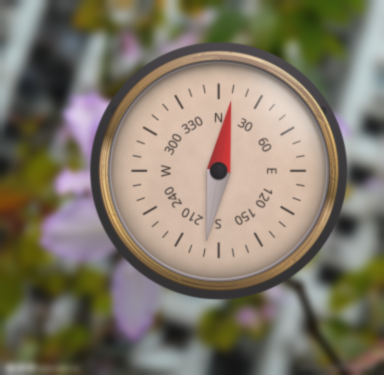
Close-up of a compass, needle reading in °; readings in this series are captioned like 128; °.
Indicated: 10; °
